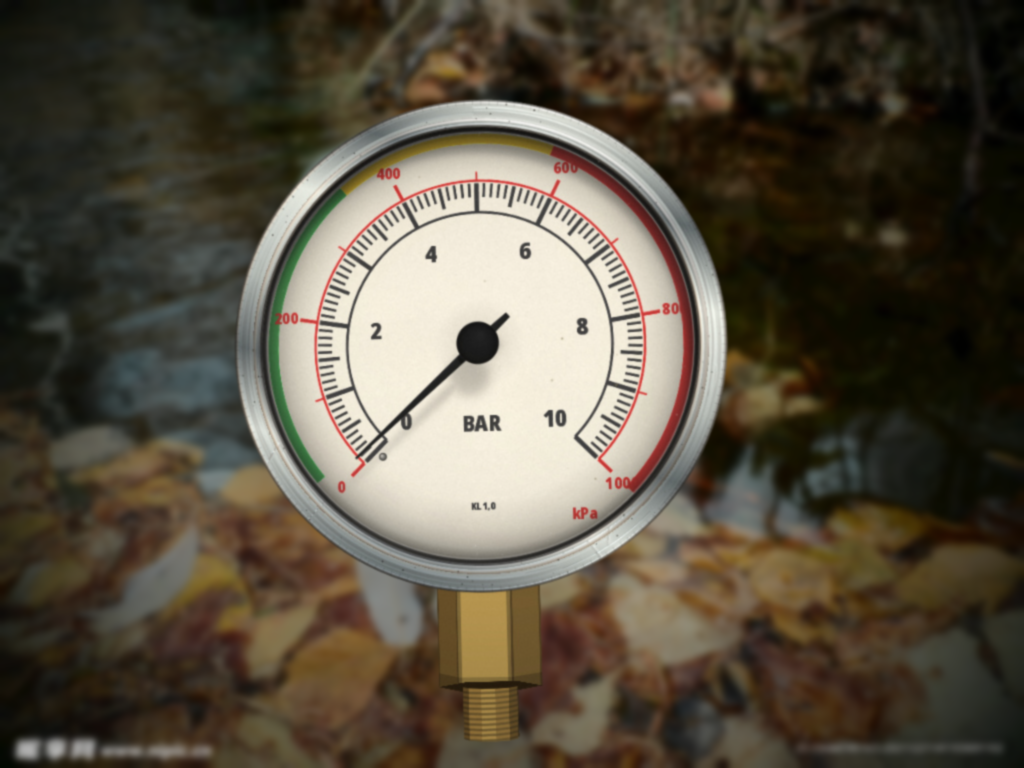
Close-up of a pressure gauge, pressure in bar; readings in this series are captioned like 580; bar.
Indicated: 0.1; bar
